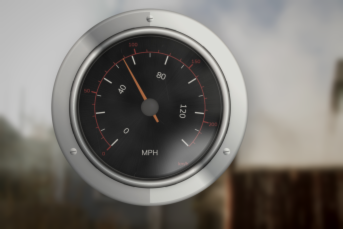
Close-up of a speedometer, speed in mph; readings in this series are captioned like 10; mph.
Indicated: 55; mph
